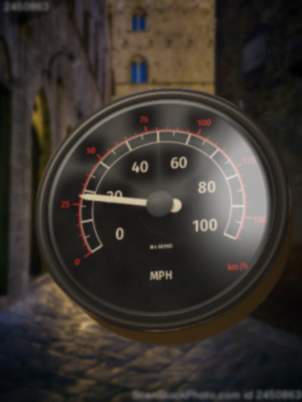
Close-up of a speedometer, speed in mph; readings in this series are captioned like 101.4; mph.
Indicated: 17.5; mph
